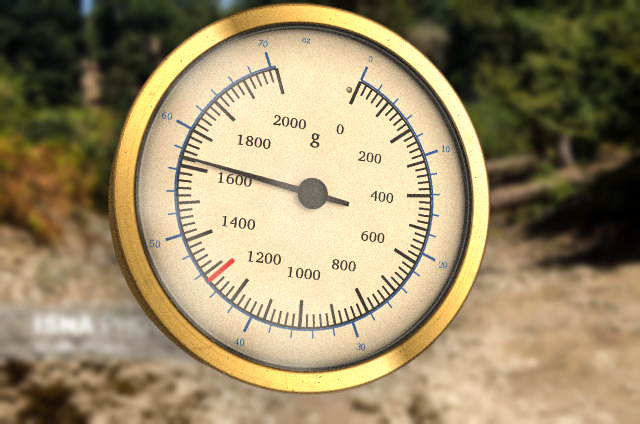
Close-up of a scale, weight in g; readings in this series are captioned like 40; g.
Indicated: 1620; g
